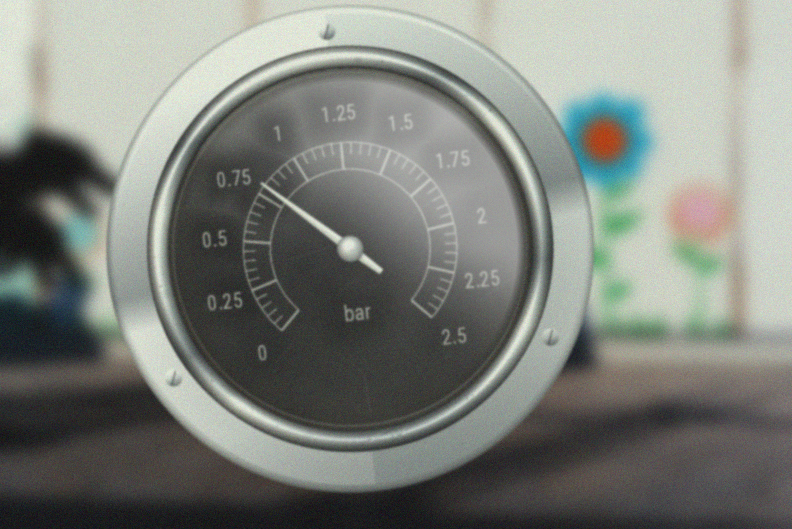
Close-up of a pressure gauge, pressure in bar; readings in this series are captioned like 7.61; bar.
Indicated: 0.8; bar
